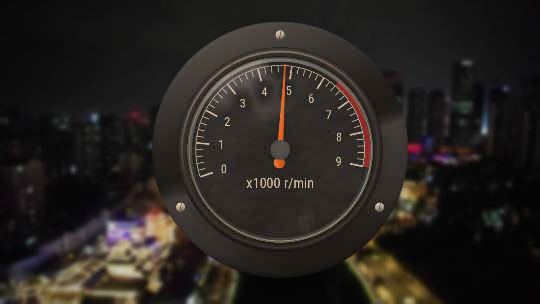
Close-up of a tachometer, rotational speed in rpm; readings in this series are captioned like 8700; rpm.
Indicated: 4800; rpm
